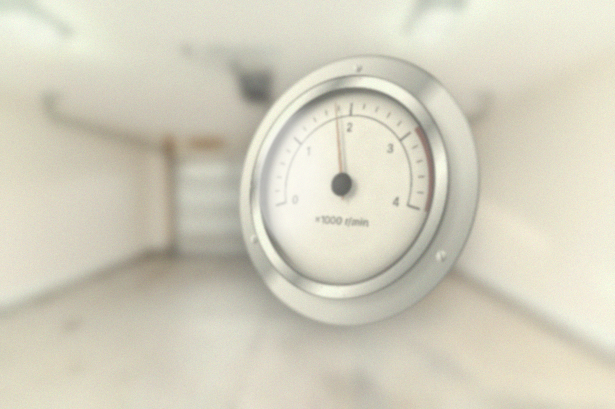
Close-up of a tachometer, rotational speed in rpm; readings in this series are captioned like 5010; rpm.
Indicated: 1800; rpm
